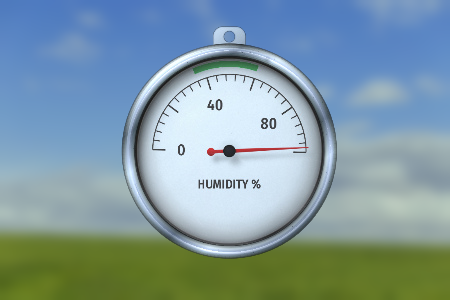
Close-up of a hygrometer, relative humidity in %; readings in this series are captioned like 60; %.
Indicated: 98; %
